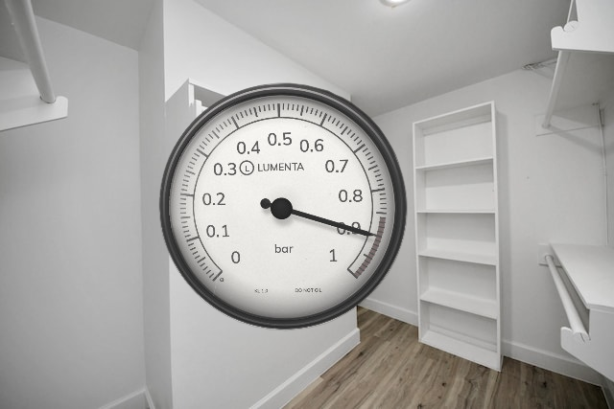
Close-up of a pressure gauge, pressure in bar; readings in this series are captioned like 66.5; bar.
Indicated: 0.9; bar
